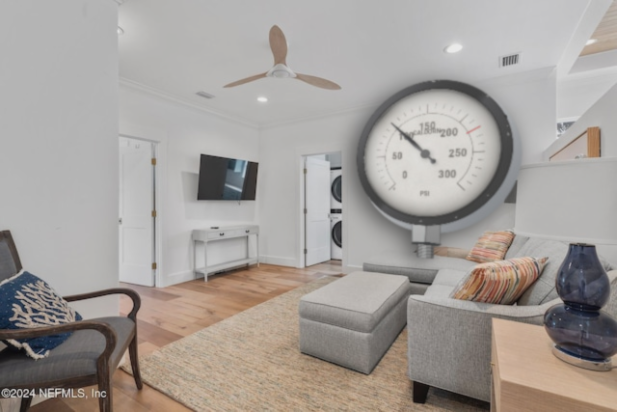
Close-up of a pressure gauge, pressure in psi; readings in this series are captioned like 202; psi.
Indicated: 100; psi
